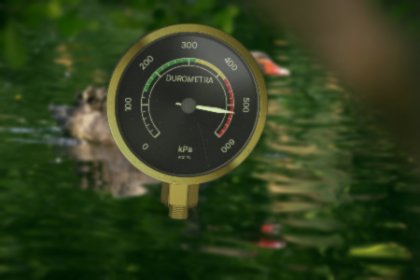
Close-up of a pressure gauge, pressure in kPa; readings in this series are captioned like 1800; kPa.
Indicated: 520; kPa
